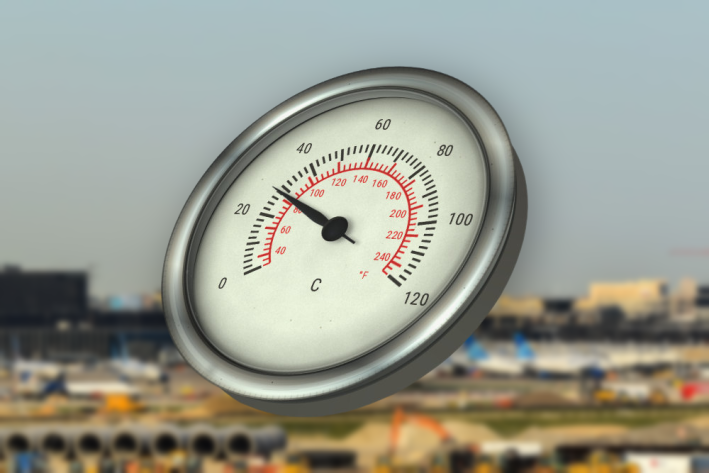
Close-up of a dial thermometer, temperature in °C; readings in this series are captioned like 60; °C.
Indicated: 28; °C
